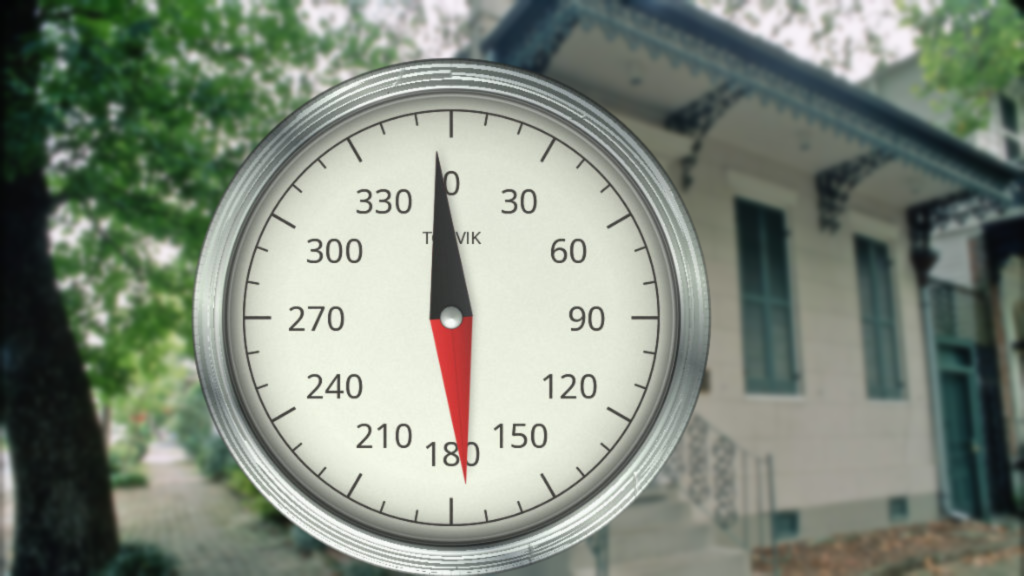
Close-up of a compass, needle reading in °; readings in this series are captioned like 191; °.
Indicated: 175; °
